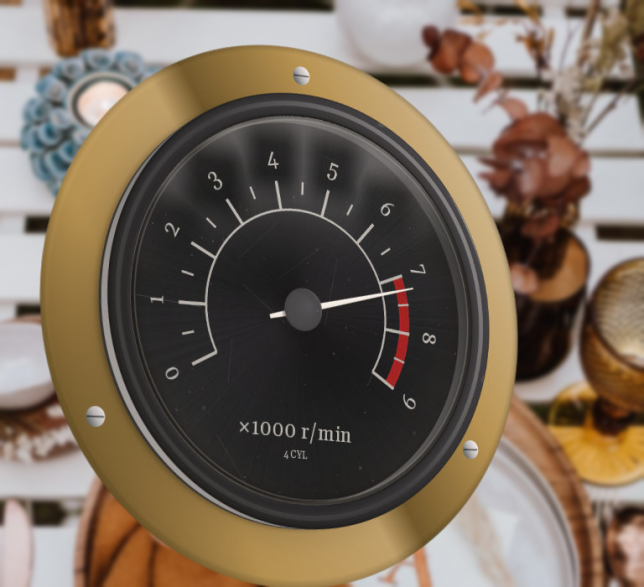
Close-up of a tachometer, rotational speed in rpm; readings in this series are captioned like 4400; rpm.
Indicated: 7250; rpm
